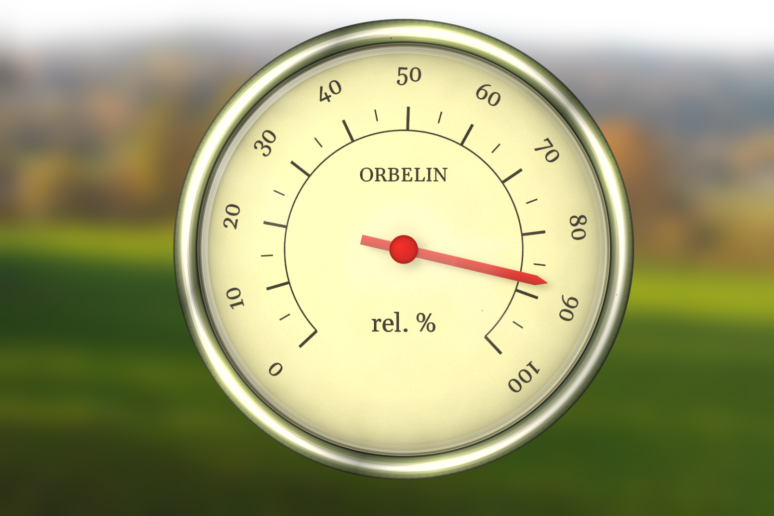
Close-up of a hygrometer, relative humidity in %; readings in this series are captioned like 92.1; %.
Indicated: 87.5; %
